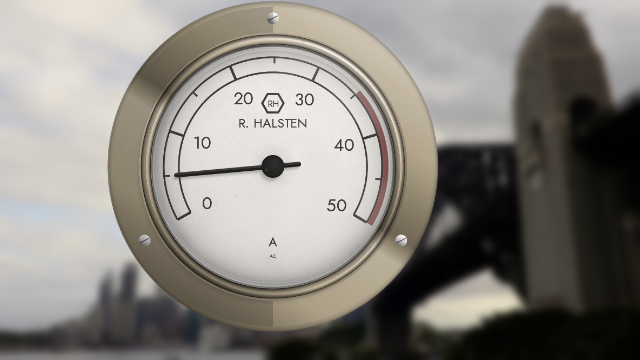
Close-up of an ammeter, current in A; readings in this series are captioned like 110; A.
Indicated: 5; A
